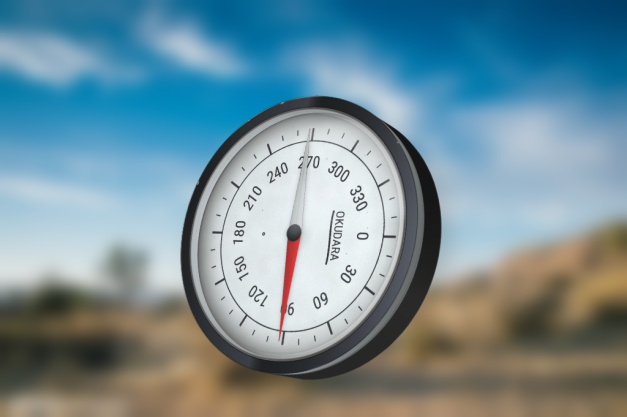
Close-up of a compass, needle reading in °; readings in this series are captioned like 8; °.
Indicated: 90; °
